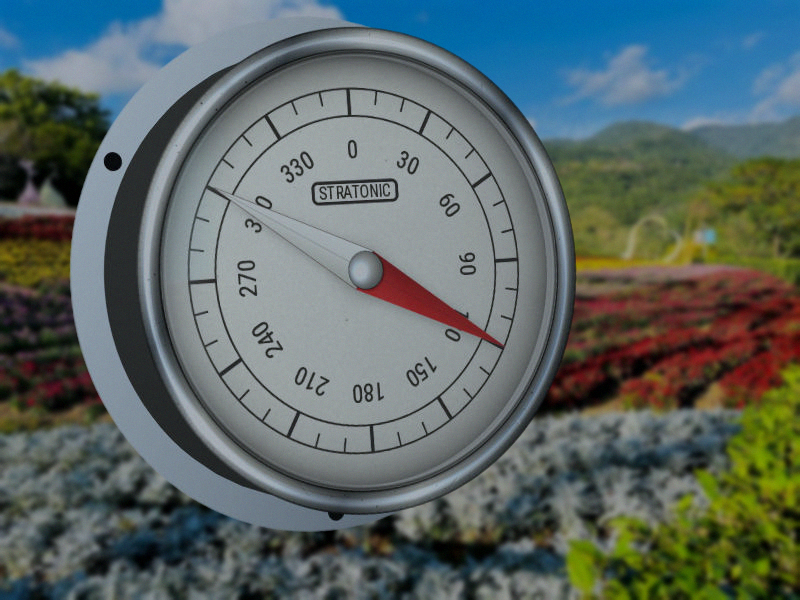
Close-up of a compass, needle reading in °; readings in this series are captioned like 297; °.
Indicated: 120; °
